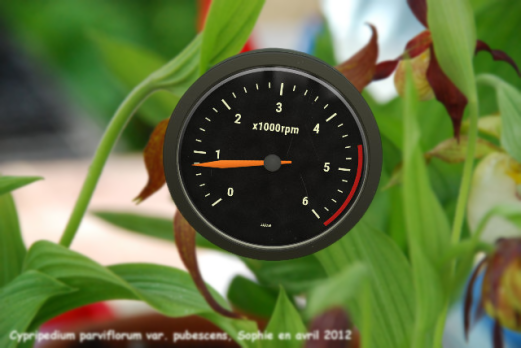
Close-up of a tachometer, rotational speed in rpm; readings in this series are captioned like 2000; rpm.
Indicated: 800; rpm
